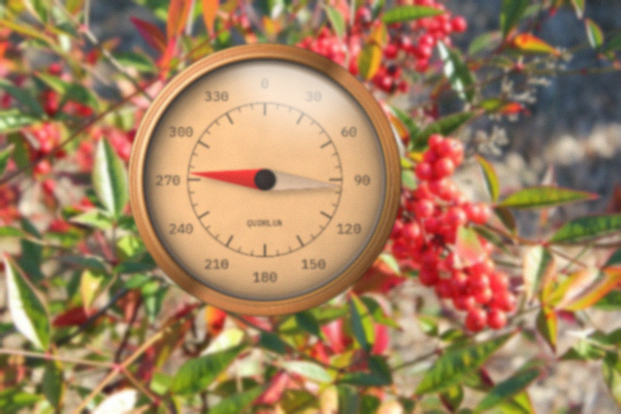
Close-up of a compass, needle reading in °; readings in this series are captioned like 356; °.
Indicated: 275; °
